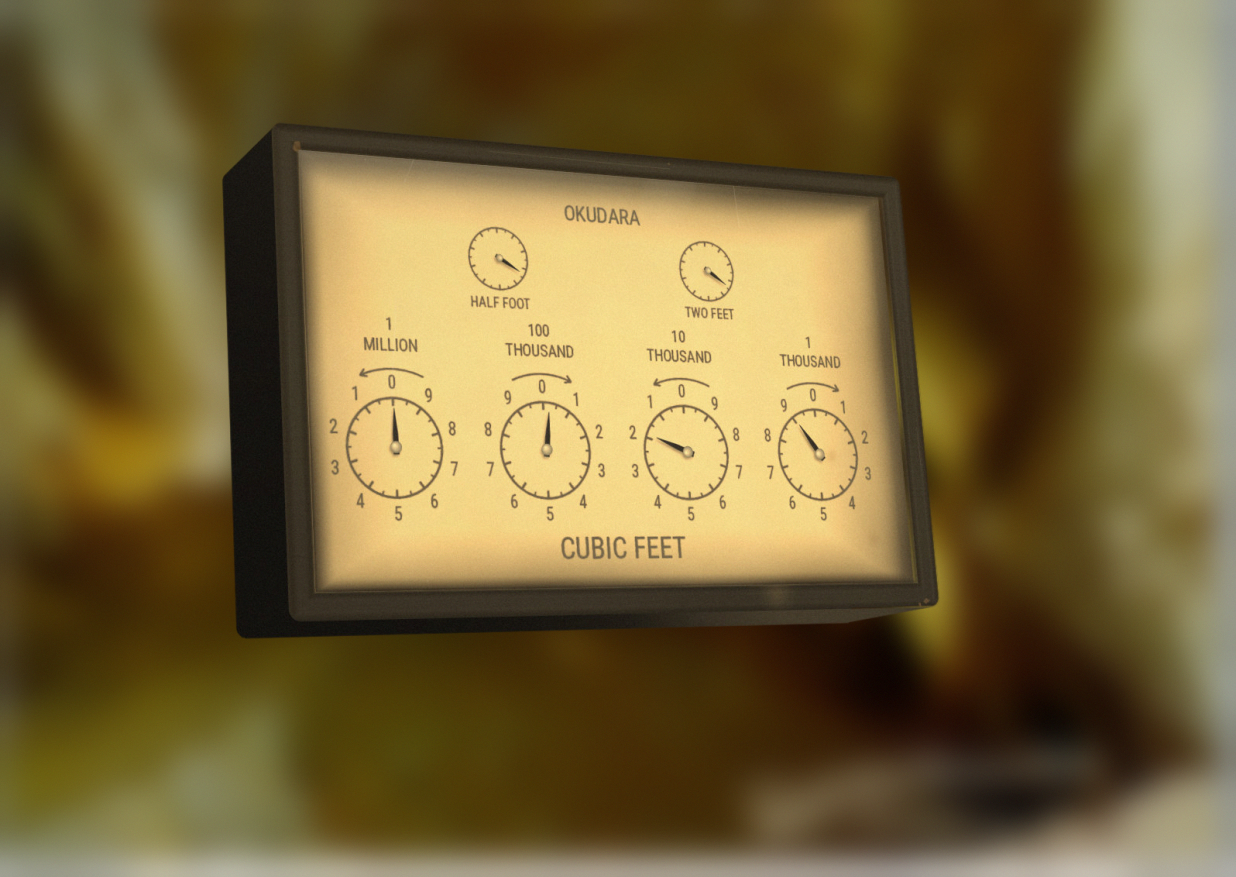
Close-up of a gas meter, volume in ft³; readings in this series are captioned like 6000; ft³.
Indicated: 1900; ft³
